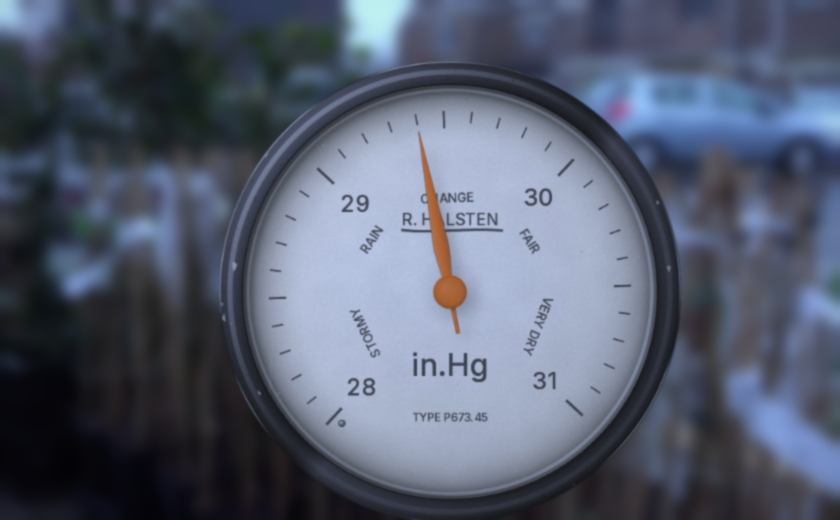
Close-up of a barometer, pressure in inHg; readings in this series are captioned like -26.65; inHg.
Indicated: 29.4; inHg
